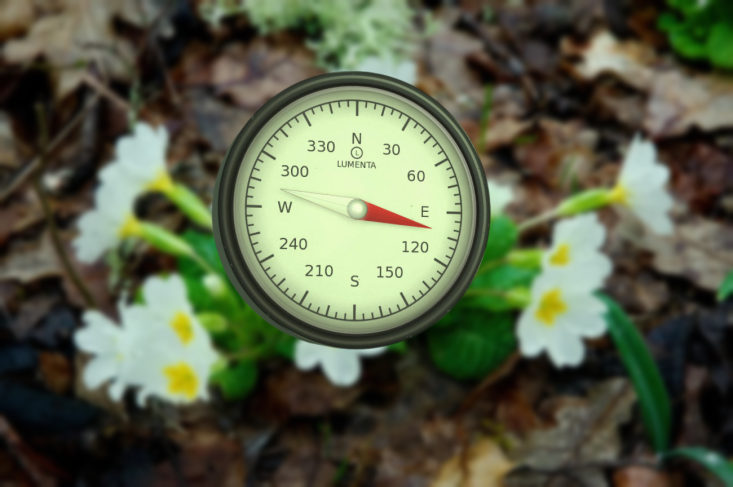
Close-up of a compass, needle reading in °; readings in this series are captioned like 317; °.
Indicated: 102.5; °
